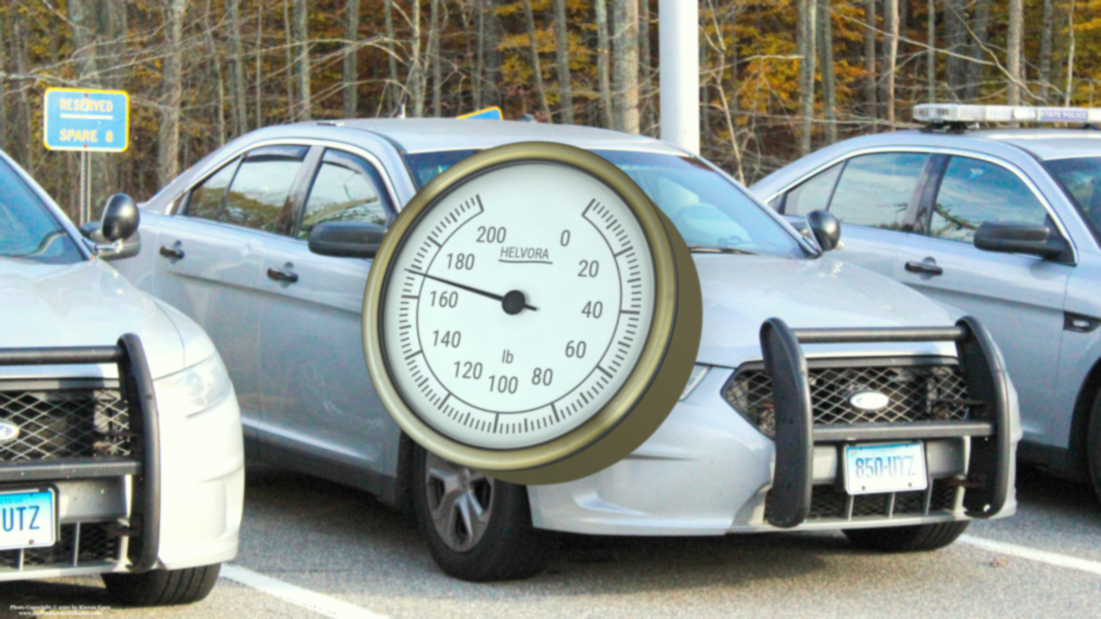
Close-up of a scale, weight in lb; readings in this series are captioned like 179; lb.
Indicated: 168; lb
